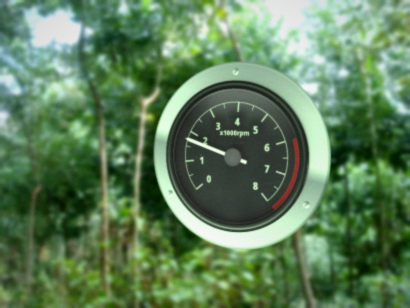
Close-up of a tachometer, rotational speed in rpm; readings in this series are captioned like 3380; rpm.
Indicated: 1750; rpm
